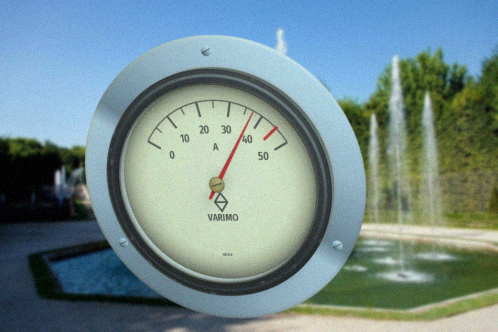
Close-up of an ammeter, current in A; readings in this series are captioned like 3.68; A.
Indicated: 37.5; A
